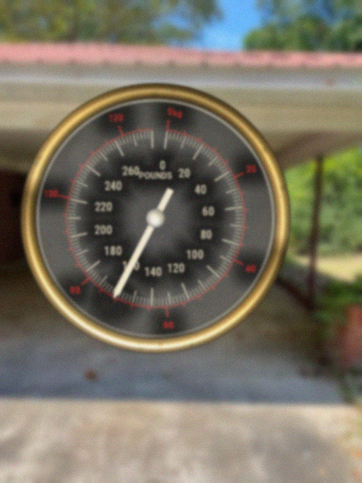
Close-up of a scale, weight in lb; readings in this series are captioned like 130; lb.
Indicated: 160; lb
